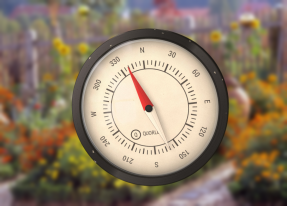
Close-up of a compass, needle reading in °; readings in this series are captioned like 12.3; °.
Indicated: 340; °
